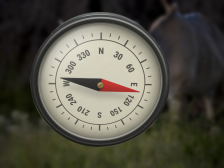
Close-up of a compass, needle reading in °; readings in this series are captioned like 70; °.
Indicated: 100; °
